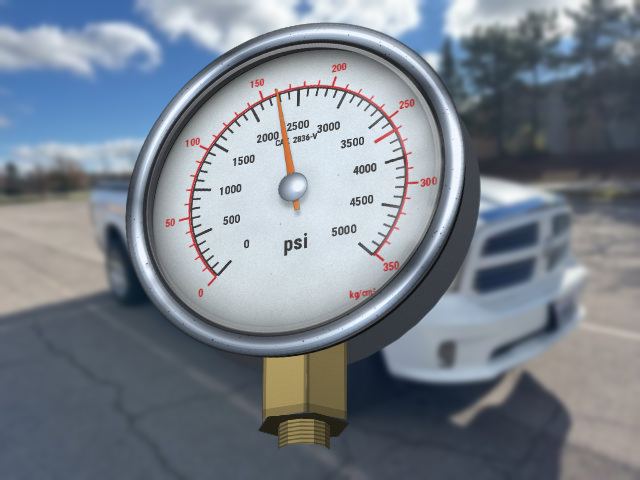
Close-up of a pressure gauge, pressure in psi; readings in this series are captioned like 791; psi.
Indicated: 2300; psi
